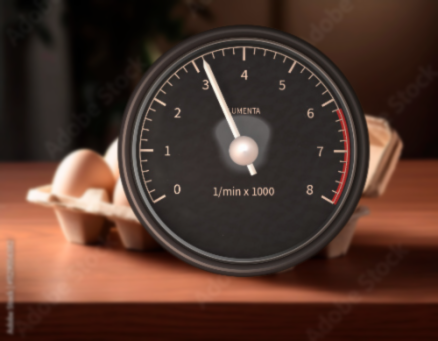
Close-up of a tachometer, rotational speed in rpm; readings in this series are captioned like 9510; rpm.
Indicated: 3200; rpm
